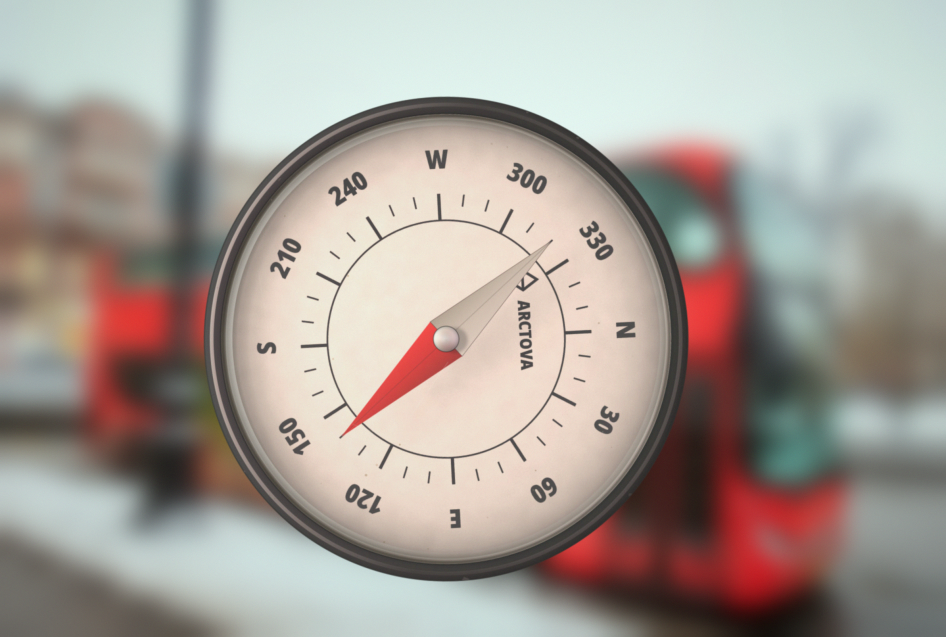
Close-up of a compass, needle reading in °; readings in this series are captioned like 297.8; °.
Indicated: 140; °
